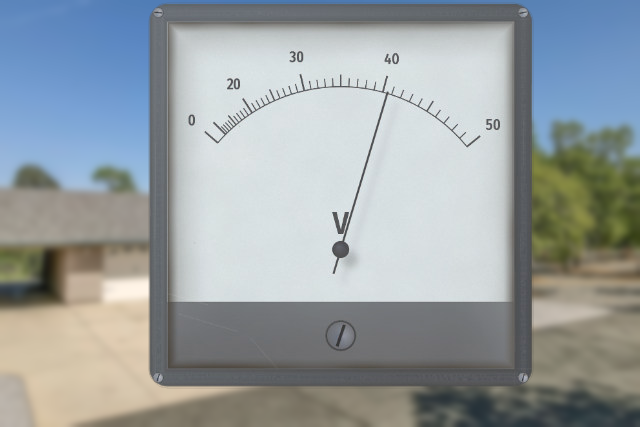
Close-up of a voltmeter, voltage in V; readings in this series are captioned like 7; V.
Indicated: 40.5; V
